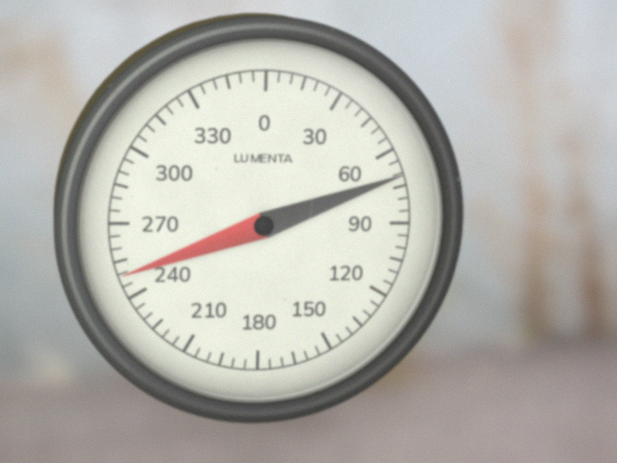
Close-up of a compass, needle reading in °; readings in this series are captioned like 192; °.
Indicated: 250; °
